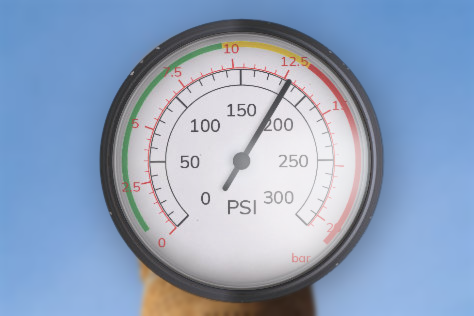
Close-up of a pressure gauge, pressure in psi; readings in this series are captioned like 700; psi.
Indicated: 185; psi
